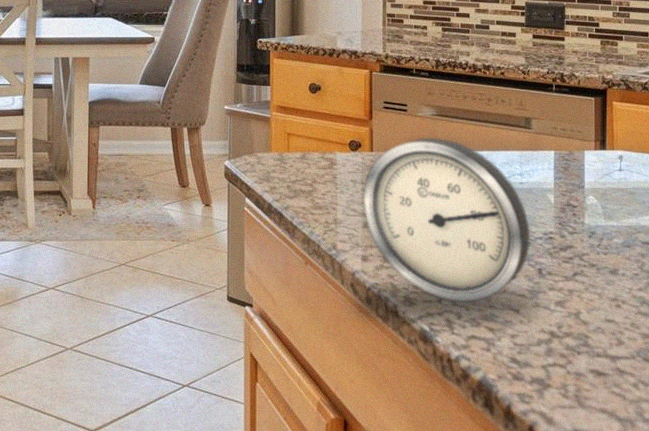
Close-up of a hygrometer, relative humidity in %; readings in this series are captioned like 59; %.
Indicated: 80; %
